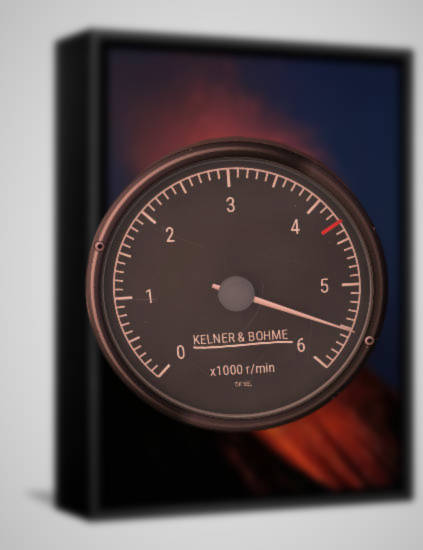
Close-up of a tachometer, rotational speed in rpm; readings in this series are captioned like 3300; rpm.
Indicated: 5500; rpm
